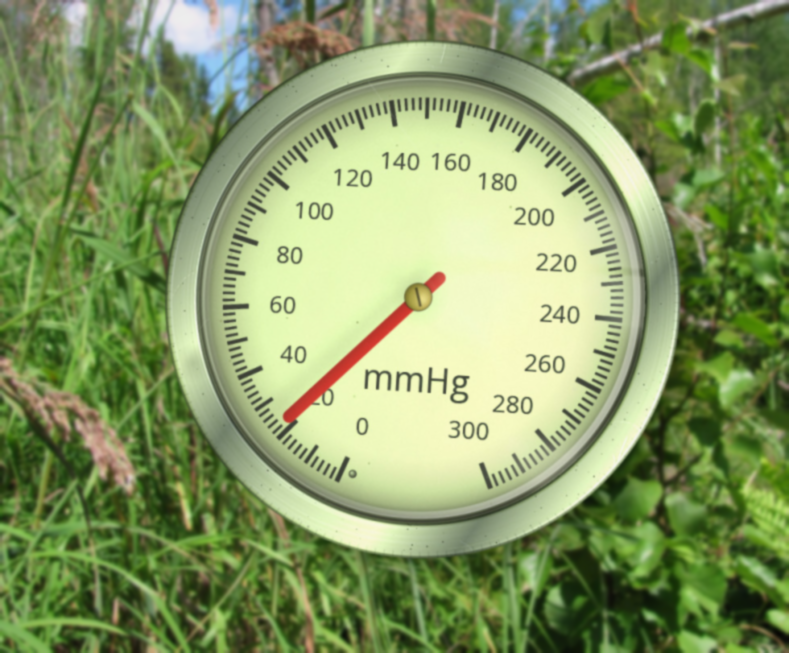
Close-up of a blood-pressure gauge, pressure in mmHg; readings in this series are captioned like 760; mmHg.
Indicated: 22; mmHg
